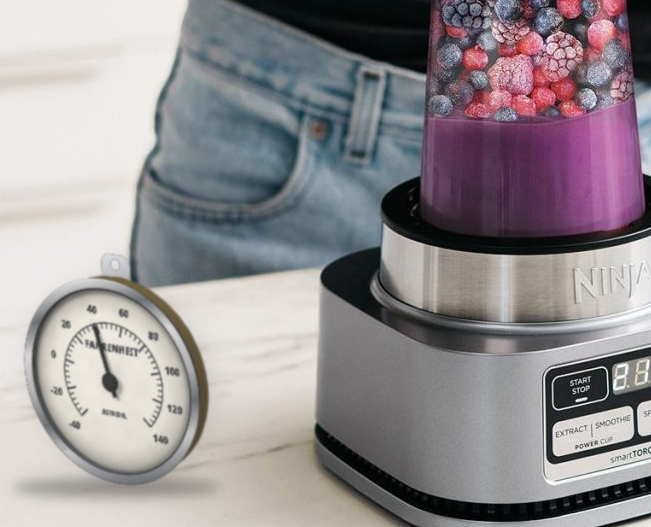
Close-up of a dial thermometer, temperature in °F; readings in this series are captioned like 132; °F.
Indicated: 40; °F
